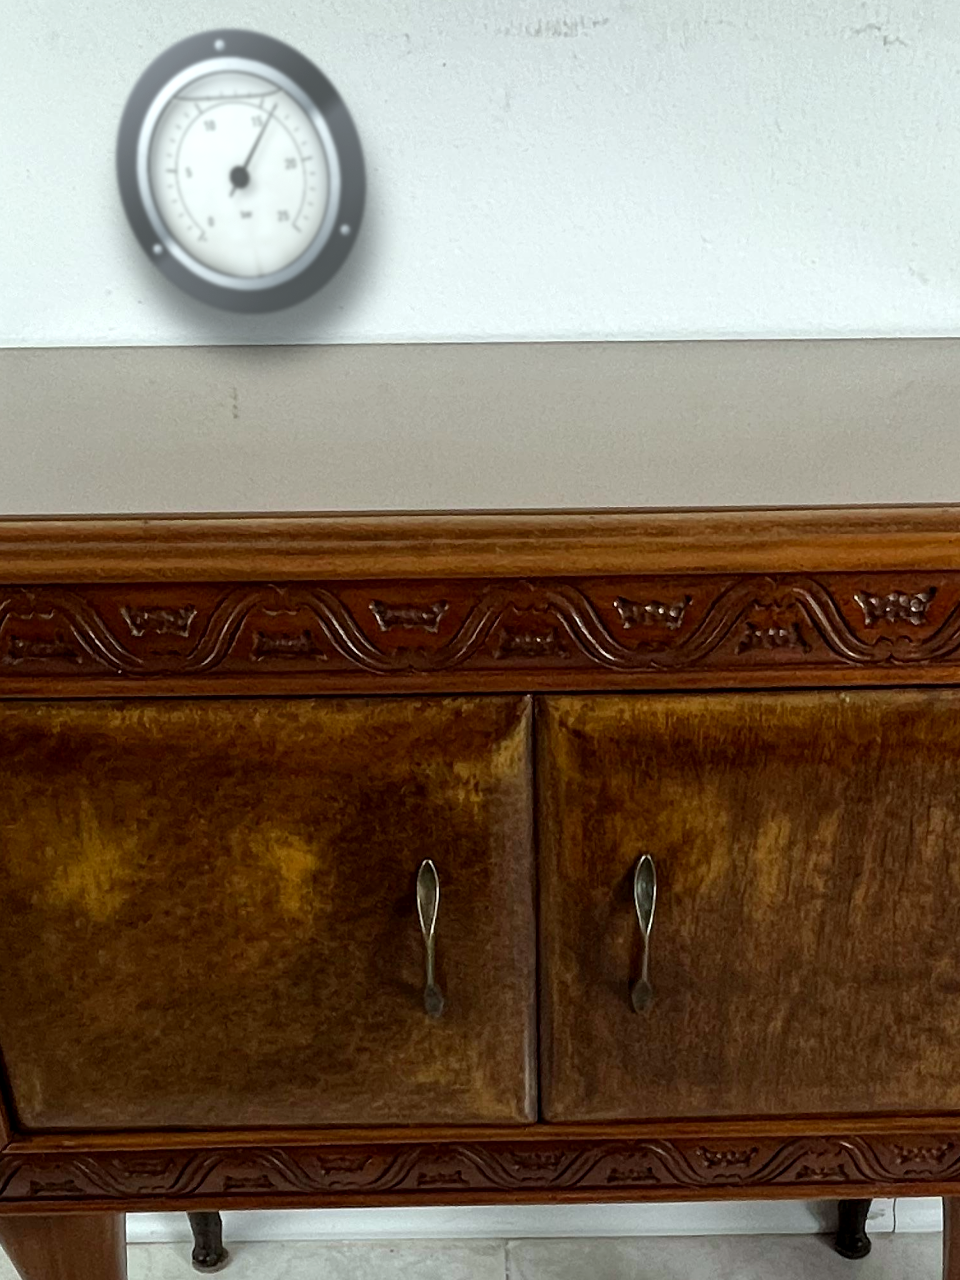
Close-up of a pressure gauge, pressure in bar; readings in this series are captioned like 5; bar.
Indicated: 16; bar
